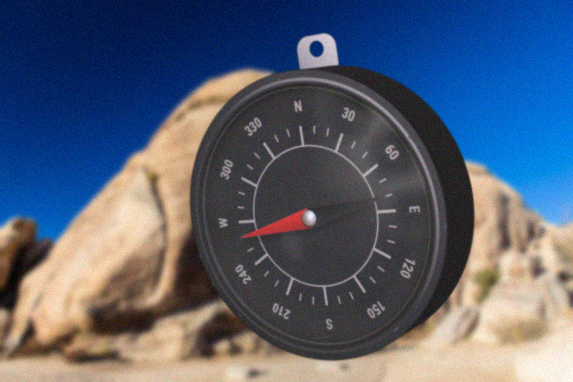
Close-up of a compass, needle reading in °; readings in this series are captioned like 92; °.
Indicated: 260; °
